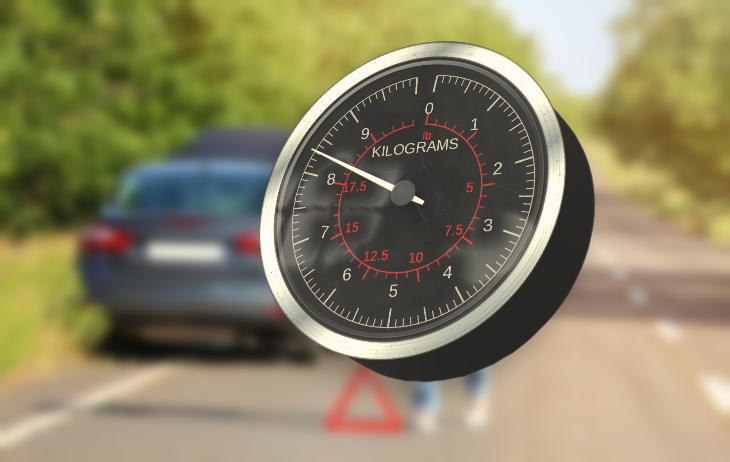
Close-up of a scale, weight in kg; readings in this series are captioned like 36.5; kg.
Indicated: 8.3; kg
